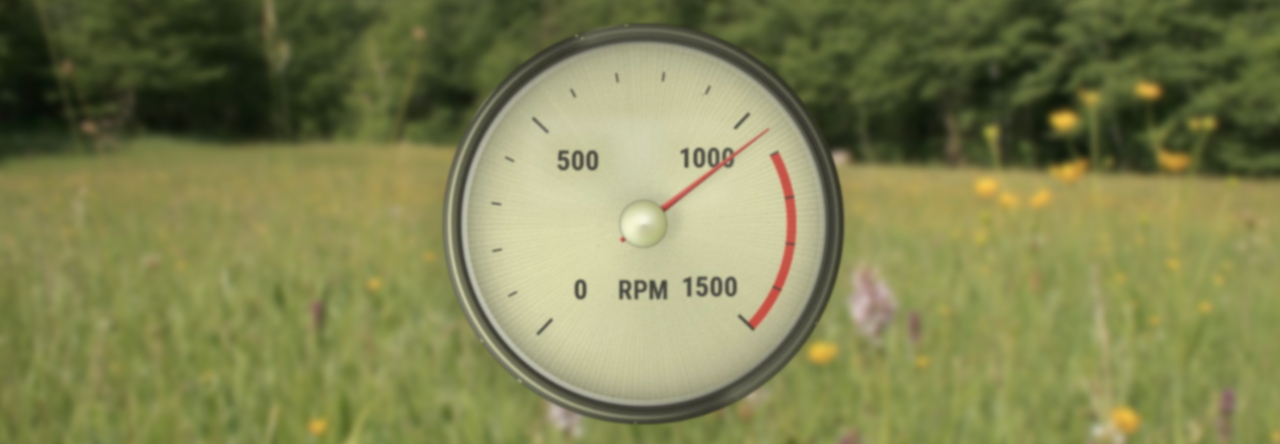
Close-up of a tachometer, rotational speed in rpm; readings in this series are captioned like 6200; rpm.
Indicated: 1050; rpm
